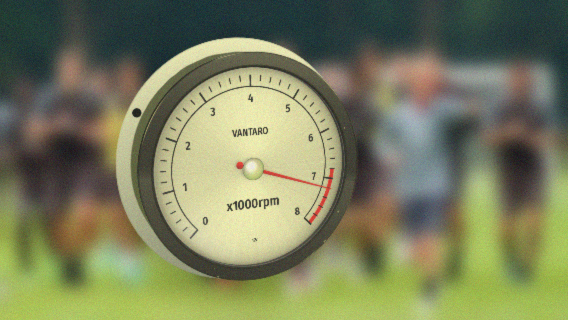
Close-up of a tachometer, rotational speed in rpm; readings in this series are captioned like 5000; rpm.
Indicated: 7200; rpm
